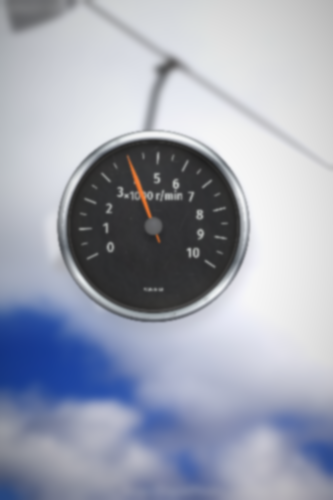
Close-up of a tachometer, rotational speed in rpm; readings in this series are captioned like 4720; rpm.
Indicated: 4000; rpm
